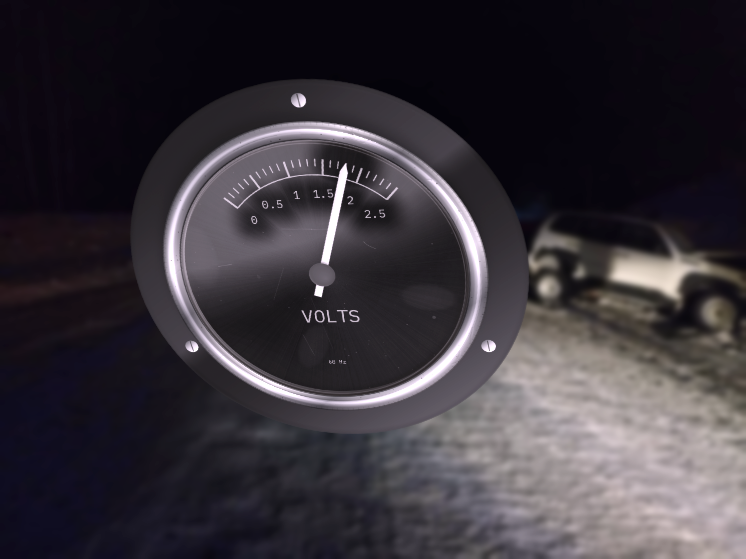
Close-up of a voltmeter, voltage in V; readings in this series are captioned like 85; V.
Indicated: 1.8; V
